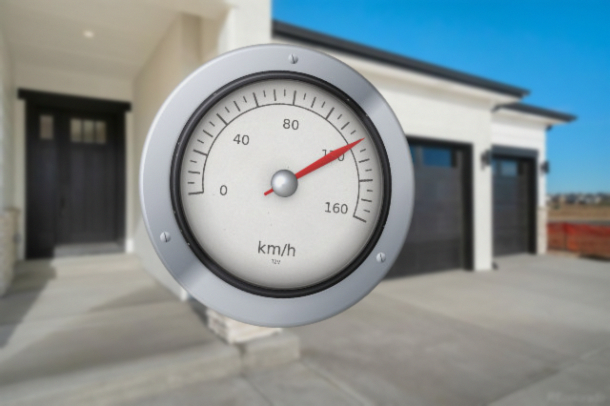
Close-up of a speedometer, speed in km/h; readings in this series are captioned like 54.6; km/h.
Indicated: 120; km/h
